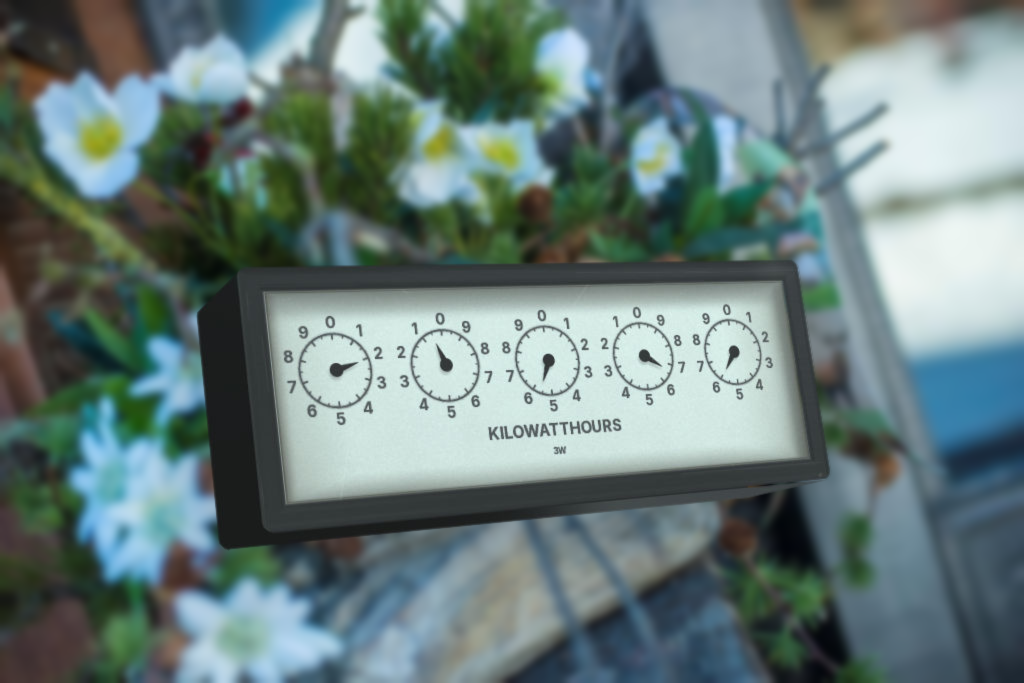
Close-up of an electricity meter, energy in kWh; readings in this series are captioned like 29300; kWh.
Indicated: 20566; kWh
